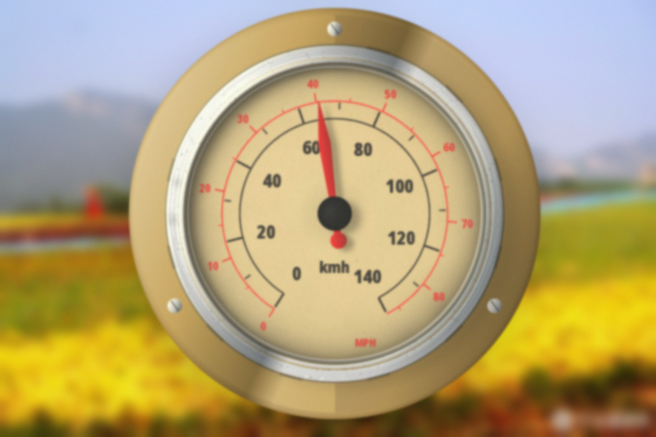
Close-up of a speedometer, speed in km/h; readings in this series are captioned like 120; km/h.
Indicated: 65; km/h
